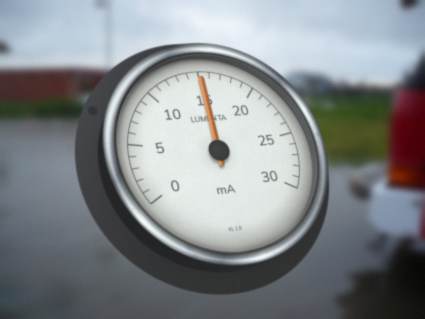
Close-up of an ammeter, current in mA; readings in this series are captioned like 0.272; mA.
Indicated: 15; mA
